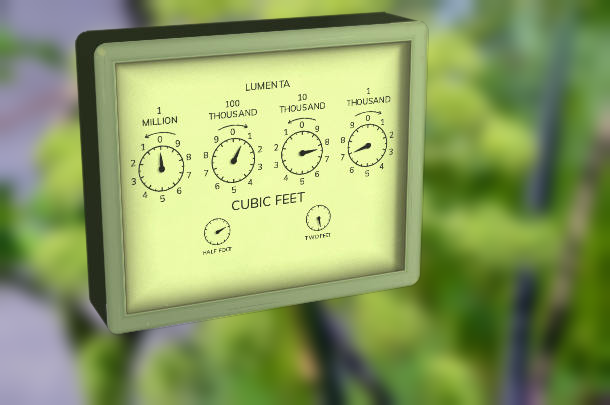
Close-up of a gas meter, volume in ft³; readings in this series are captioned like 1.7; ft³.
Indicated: 7700; ft³
